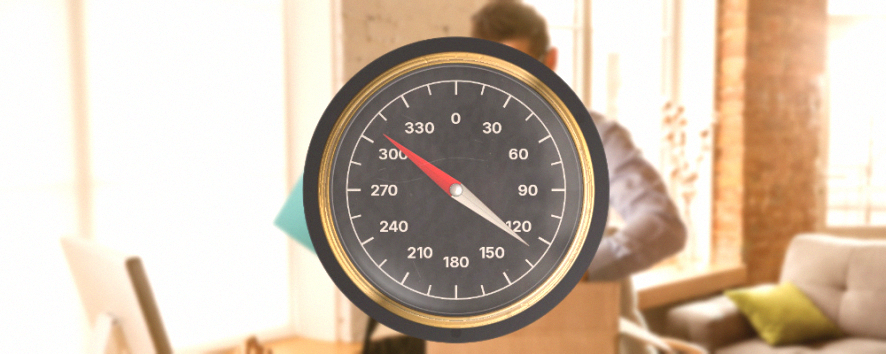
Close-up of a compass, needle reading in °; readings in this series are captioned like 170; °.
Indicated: 307.5; °
